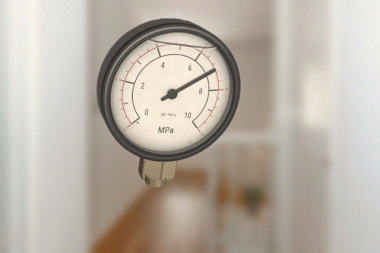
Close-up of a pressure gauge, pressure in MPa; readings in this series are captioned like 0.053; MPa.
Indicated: 7; MPa
